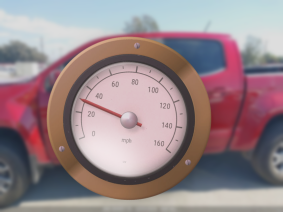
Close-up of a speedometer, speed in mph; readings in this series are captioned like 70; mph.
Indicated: 30; mph
